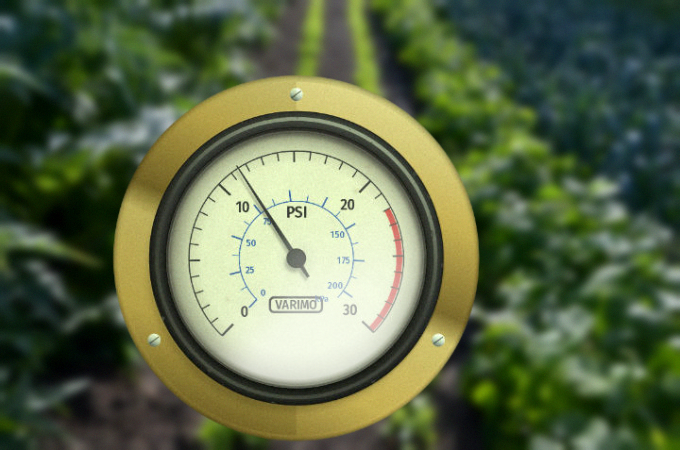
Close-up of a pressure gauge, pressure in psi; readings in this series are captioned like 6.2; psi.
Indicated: 11.5; psi
